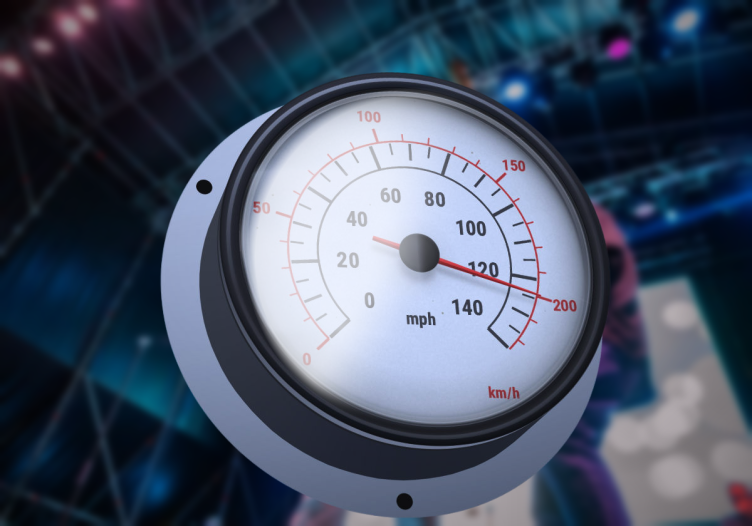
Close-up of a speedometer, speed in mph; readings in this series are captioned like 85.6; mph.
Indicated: 125; mph
